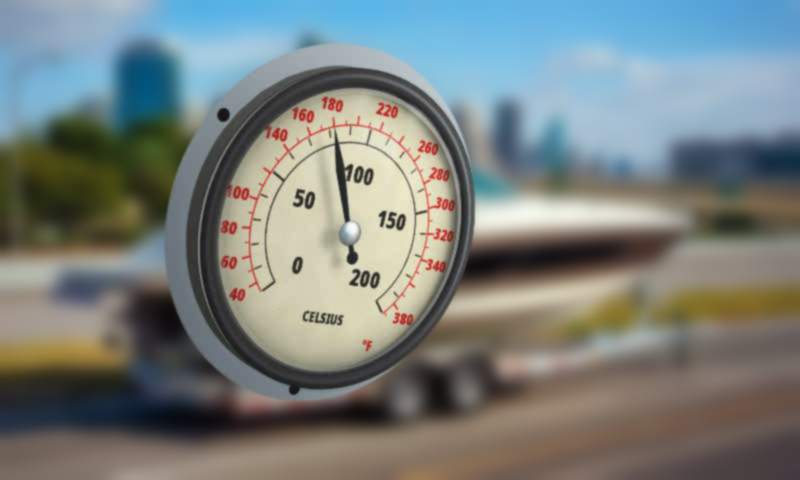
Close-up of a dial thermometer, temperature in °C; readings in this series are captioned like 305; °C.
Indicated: 80; °C
